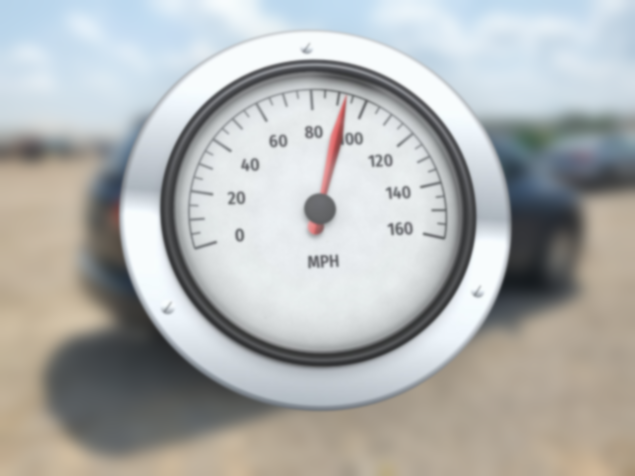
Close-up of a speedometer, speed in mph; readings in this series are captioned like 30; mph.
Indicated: 92.5; mph
